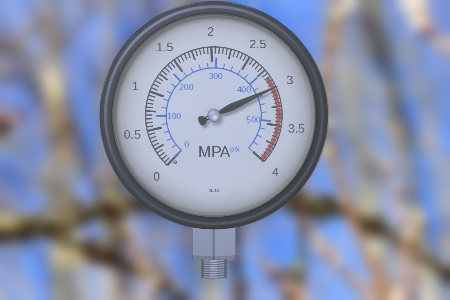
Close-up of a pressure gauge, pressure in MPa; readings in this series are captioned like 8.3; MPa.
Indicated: 3; MPa
